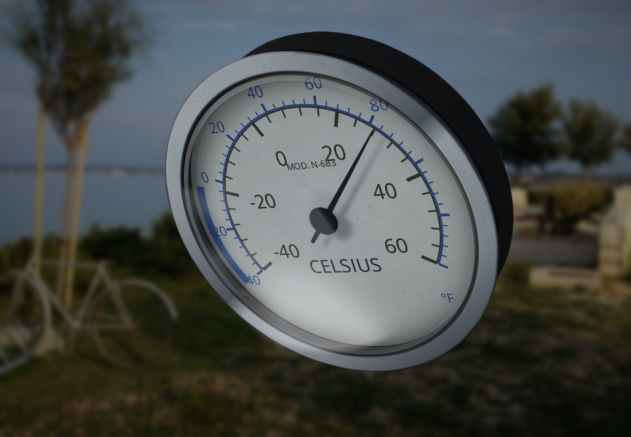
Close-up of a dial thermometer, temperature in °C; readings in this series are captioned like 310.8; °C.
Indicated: 28; °C
